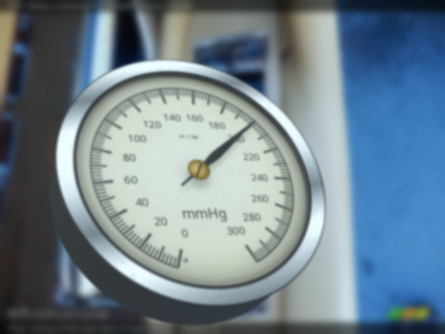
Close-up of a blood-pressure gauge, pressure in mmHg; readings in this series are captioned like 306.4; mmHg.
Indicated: 200; mmHg
